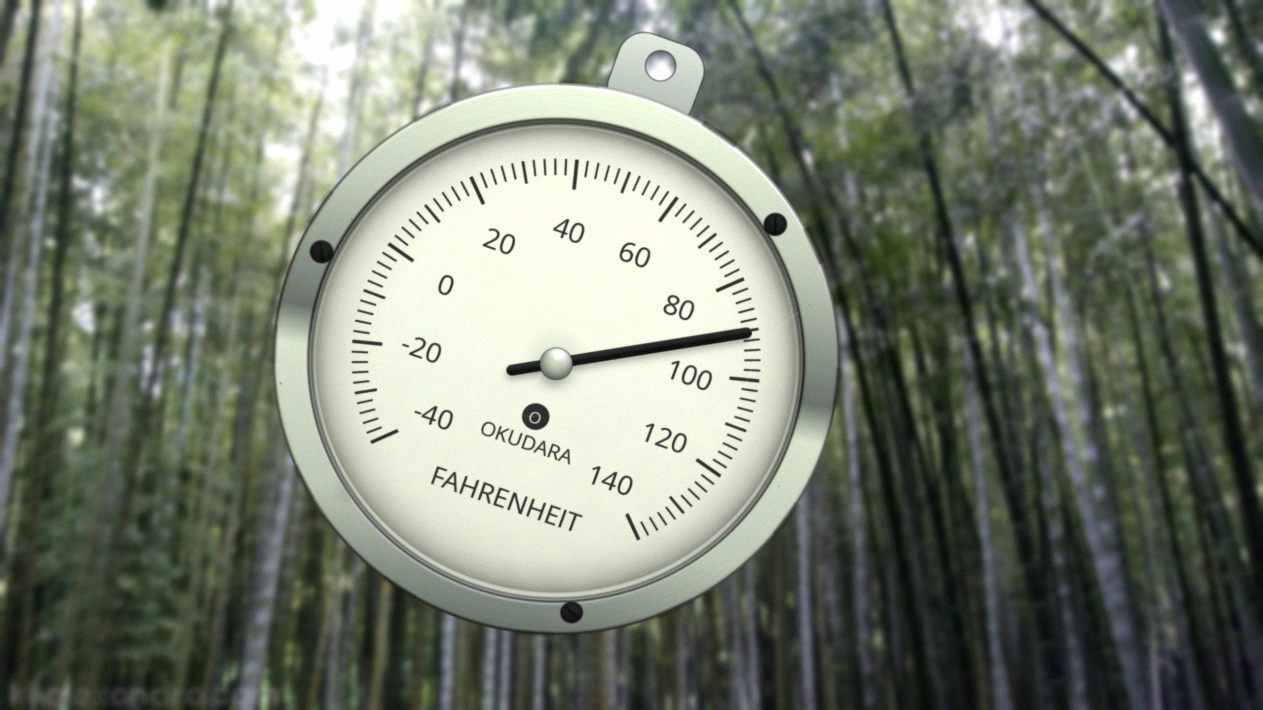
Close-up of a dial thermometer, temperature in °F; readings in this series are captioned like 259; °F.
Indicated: 90; °F
